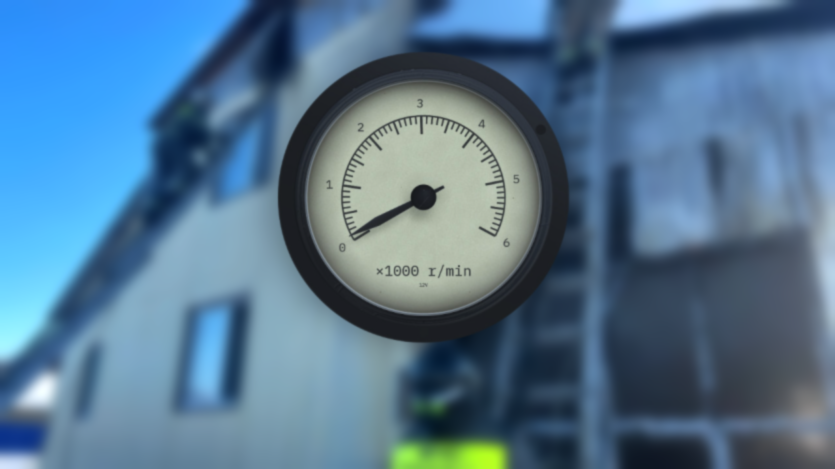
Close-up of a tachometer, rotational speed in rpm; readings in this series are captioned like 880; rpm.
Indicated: 100; rpm
